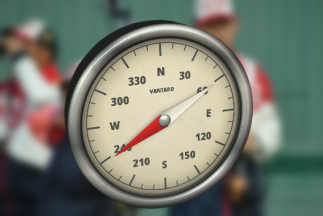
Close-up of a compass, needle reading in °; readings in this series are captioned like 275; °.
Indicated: 240; °
